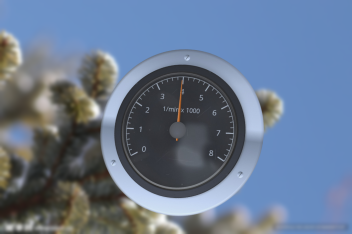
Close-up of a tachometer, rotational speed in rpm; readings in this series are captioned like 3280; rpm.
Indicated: 4000; rpm
